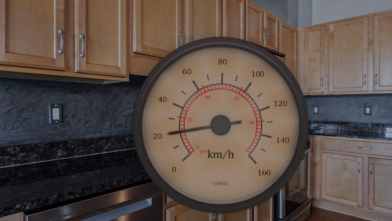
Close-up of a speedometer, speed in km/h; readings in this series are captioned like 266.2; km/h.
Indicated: 20; km/h
